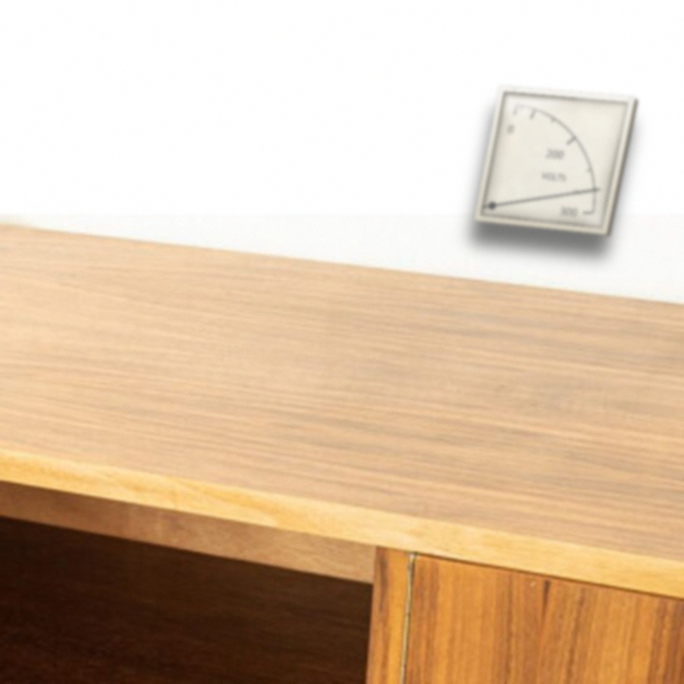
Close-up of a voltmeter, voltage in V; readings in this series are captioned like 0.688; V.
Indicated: 275; V
